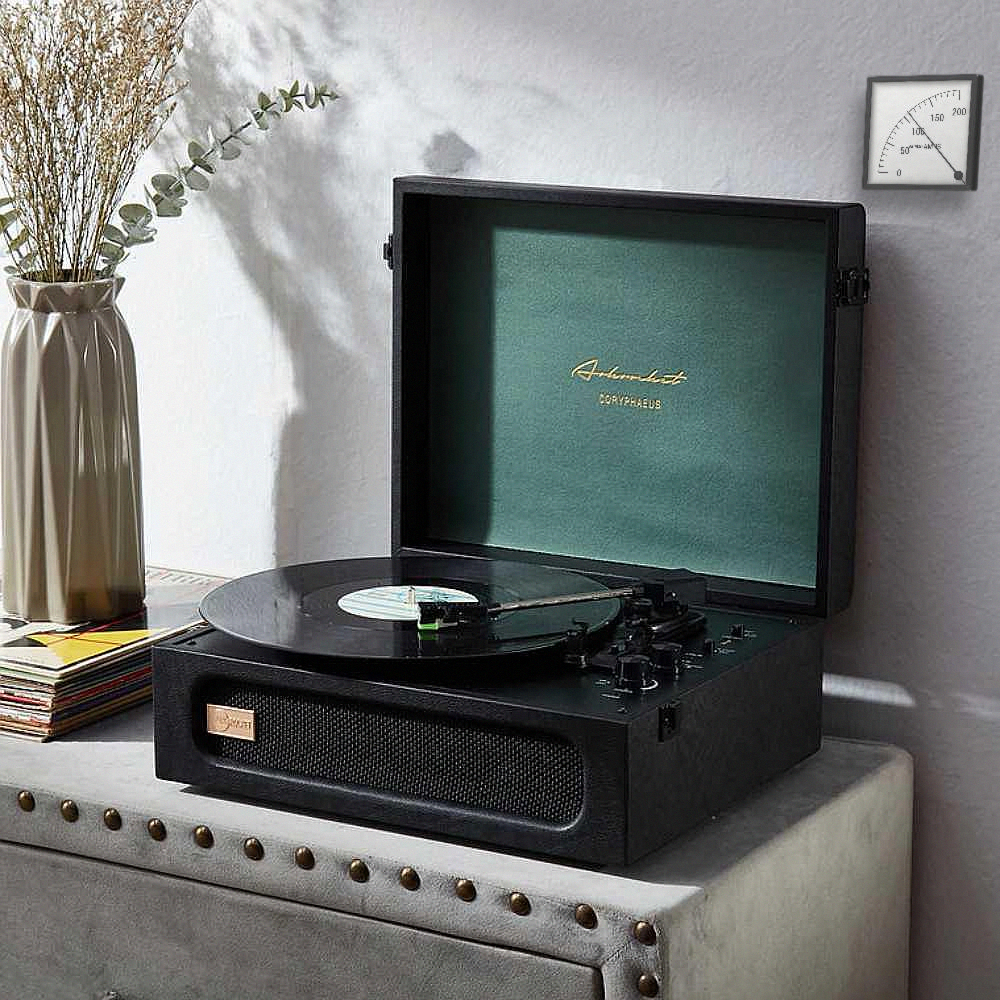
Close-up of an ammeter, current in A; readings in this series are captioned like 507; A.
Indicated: 110; A
